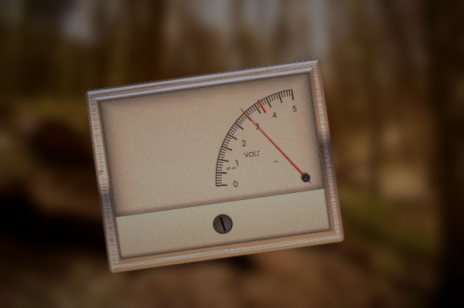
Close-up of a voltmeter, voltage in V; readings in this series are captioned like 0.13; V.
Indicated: 3; V
